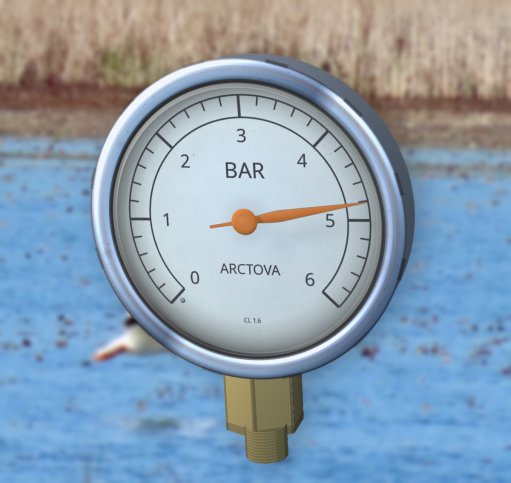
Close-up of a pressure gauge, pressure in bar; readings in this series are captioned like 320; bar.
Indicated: 4.8; bar
